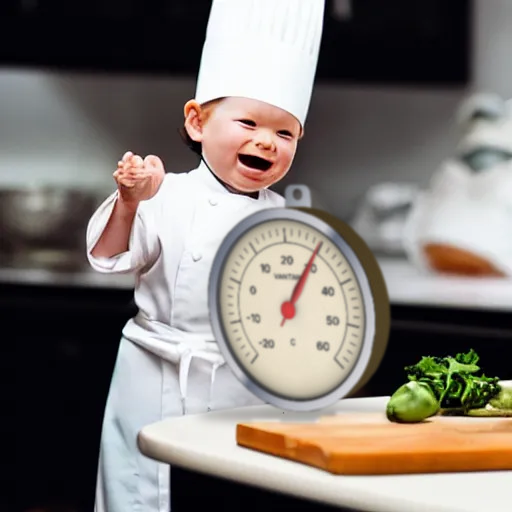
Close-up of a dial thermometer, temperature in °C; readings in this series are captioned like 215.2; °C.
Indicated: 30; °C
